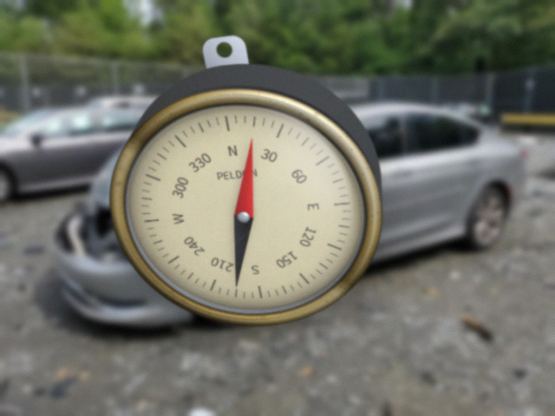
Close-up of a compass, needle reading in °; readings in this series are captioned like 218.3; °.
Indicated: 15; °
